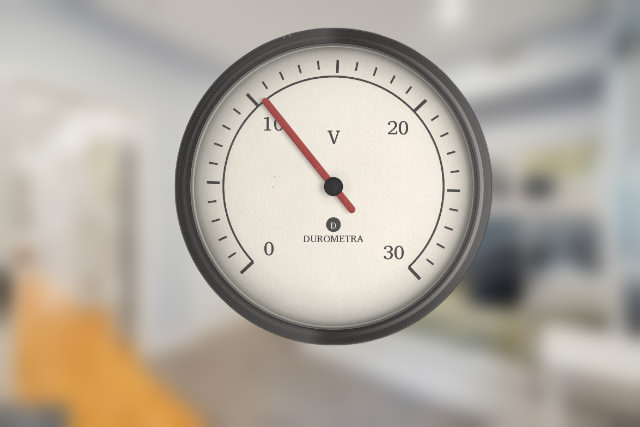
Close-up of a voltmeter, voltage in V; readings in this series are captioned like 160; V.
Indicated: 10.5; V
